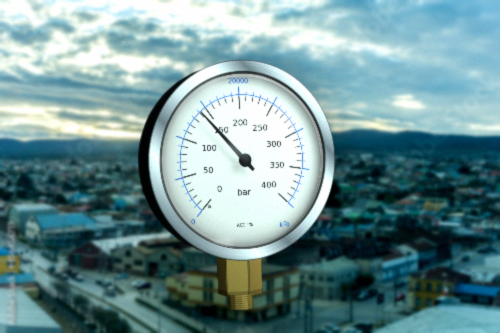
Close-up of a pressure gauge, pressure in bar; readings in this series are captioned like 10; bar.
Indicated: 140; bar
